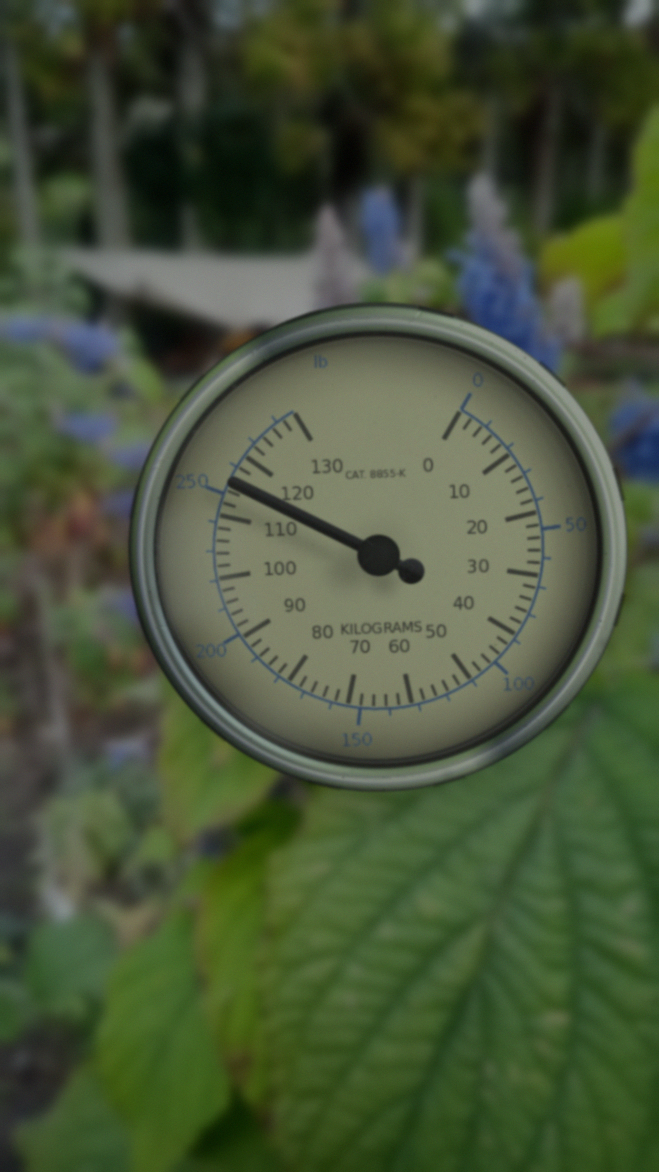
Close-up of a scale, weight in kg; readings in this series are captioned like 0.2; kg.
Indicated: 116; kg
